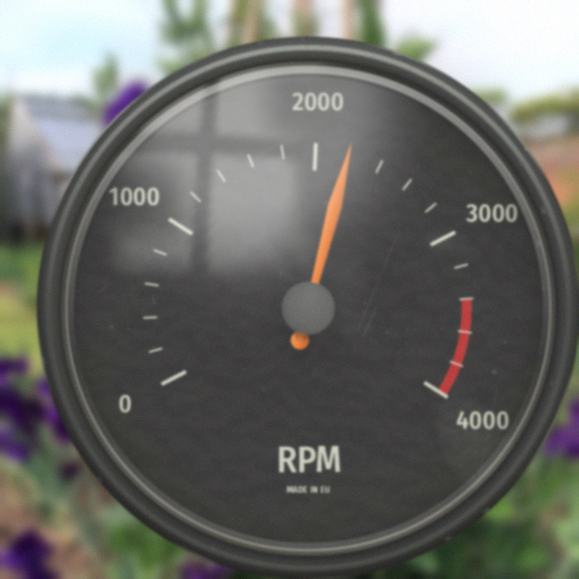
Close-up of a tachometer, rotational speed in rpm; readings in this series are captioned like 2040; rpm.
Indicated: 2200; rpm
